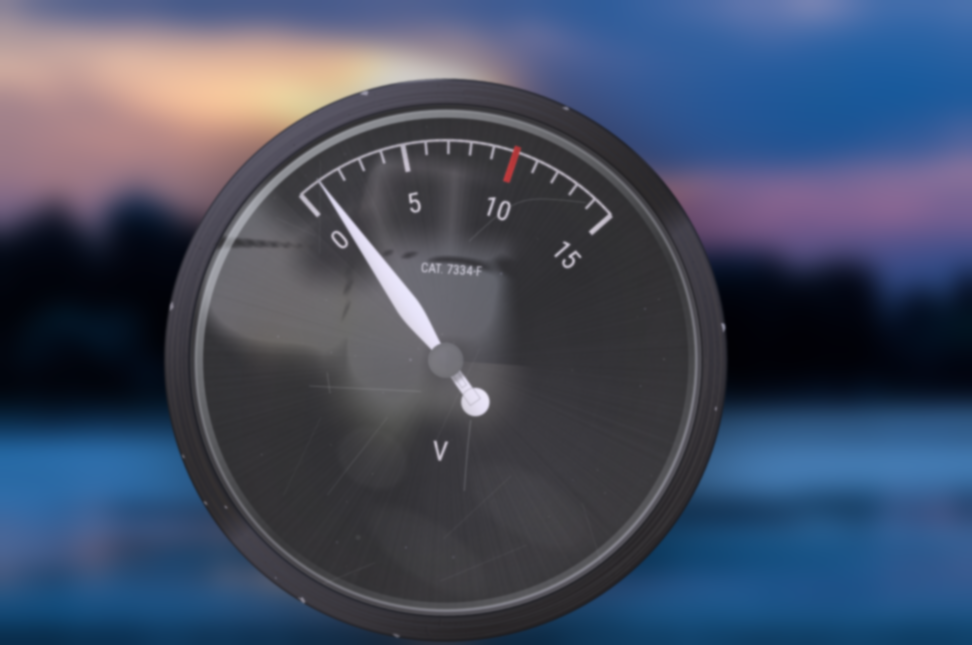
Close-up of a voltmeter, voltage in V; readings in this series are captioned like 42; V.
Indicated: 1; V
